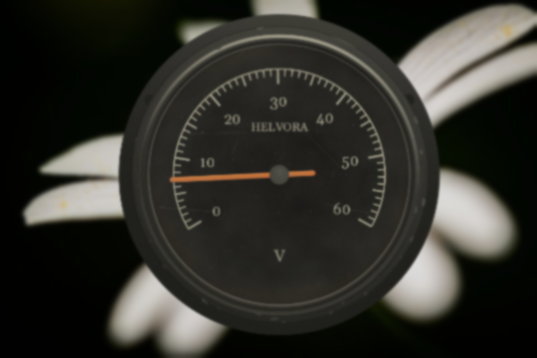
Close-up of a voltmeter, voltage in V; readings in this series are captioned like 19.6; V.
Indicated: 7; V
